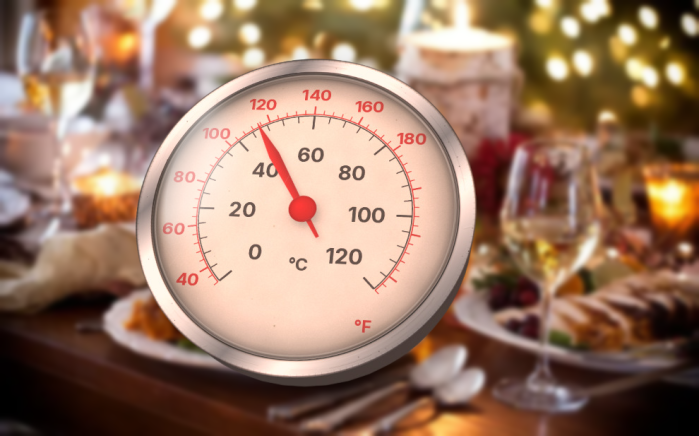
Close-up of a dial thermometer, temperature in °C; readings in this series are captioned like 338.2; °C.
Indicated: 46; °C
